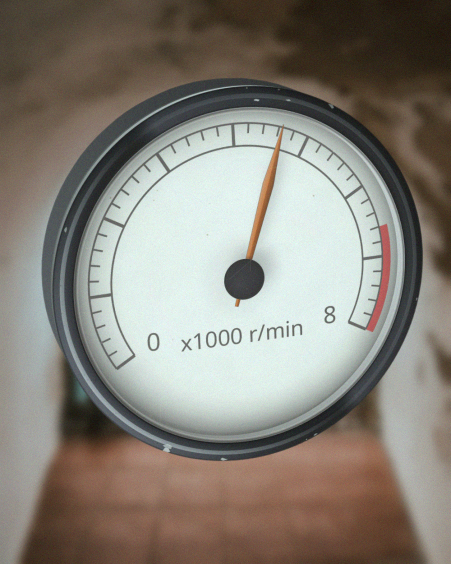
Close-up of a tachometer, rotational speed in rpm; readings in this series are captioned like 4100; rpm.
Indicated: 4600; rpm
